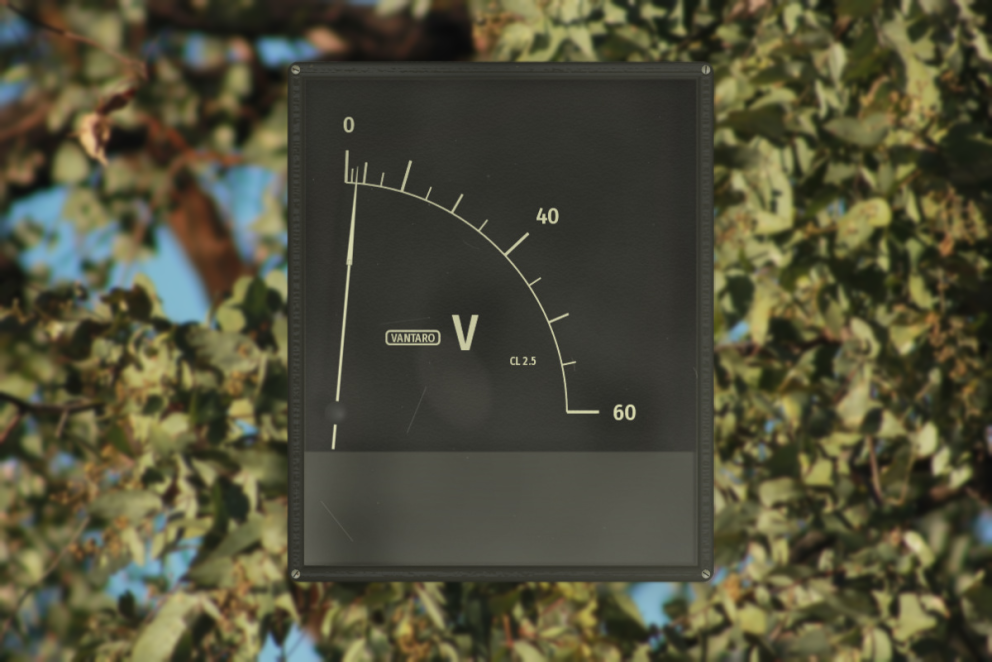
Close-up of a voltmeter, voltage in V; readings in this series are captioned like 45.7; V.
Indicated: 7.5; V
